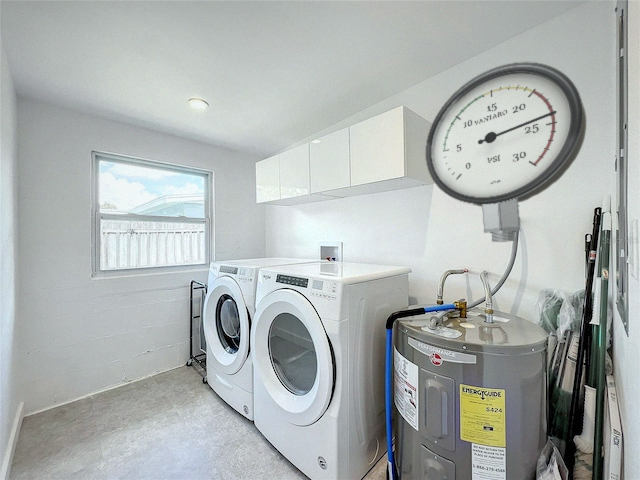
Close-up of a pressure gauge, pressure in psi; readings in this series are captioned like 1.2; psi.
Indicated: 24; psi
